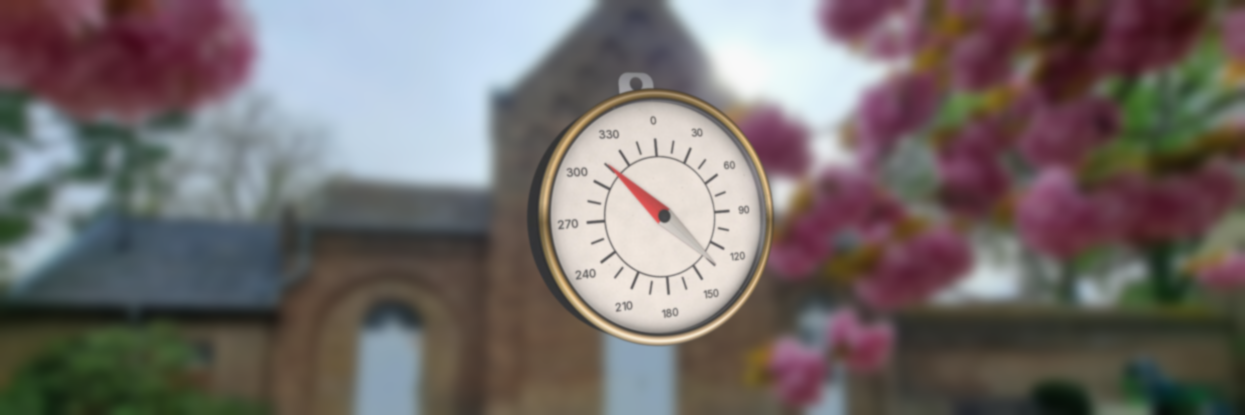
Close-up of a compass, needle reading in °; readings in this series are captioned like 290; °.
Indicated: 315; °
